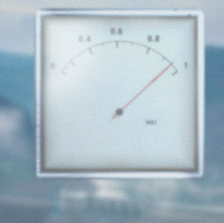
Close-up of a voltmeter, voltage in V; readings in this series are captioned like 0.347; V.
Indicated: 0.95; V
